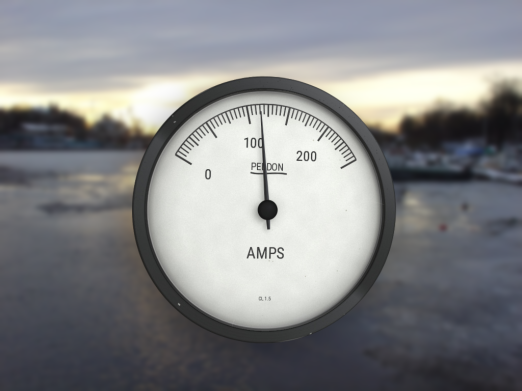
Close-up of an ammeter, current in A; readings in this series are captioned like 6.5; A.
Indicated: 115; A
